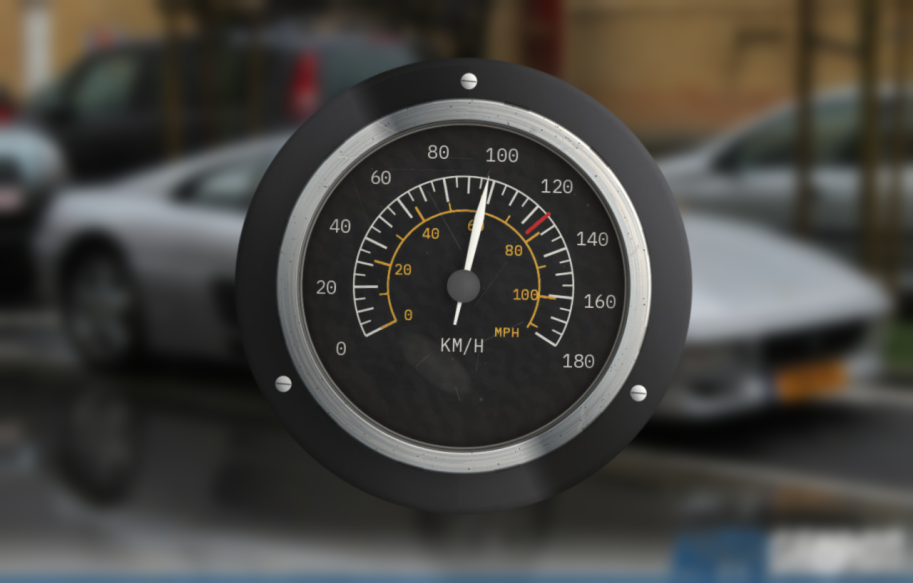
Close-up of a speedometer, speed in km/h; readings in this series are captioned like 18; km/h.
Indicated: 97.5; km/h
